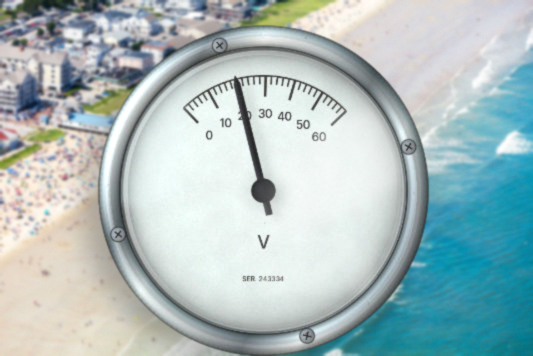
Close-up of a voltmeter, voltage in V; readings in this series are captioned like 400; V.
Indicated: 20; V
